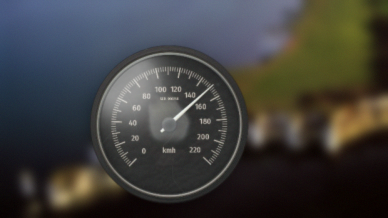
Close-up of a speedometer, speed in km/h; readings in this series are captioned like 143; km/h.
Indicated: 150; km/h
